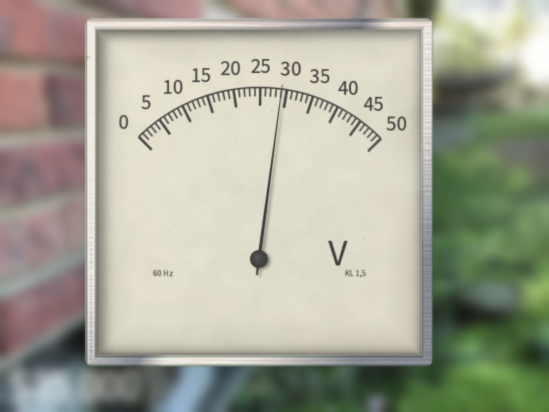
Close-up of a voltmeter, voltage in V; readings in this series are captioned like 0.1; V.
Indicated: 29; V
